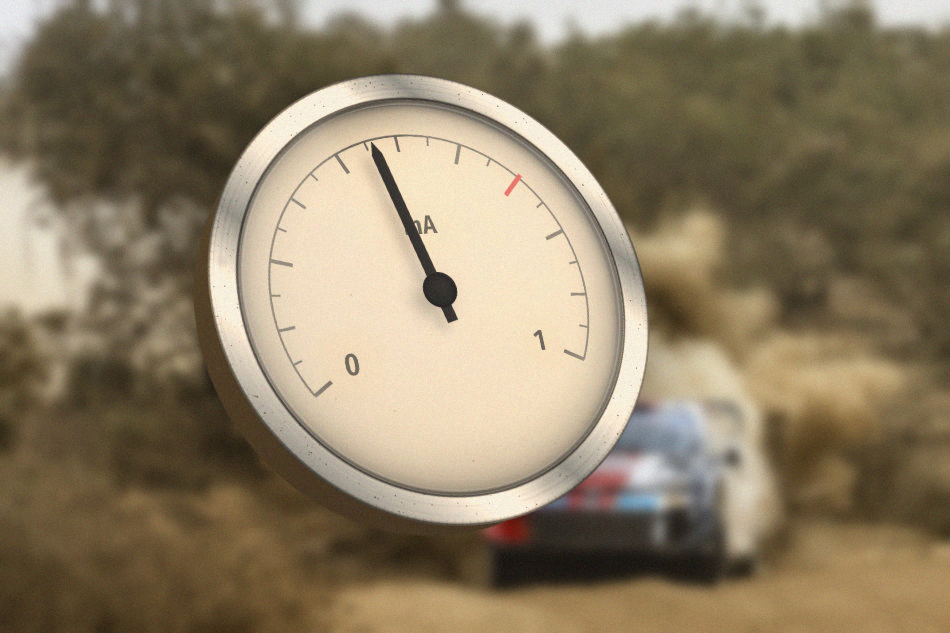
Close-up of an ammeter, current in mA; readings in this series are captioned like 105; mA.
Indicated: 0.45; mA
